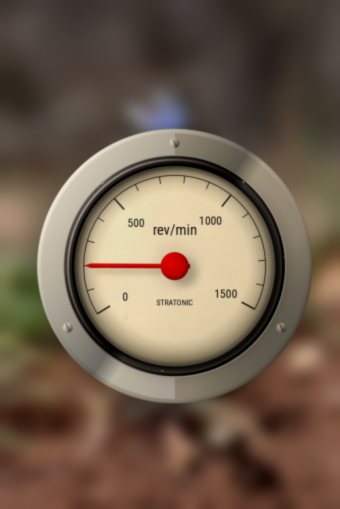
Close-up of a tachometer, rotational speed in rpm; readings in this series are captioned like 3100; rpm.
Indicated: 200; rpm
